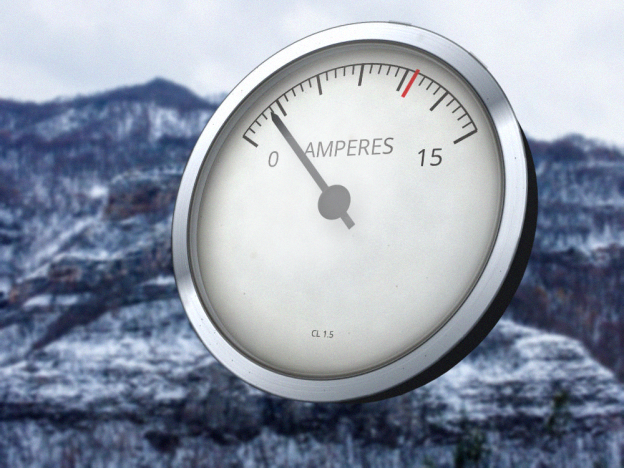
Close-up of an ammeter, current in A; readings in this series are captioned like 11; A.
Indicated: 2; A
